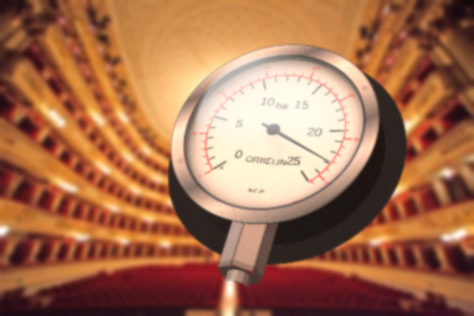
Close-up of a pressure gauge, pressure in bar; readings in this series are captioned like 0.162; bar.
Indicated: 23; bar
